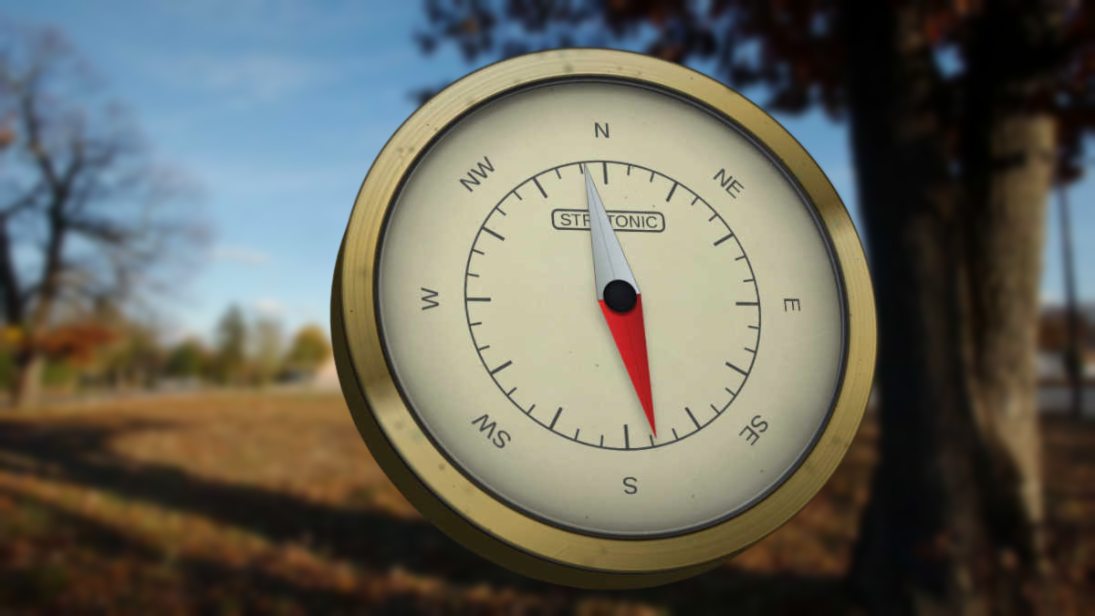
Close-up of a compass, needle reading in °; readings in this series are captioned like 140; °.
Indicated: 170; °
